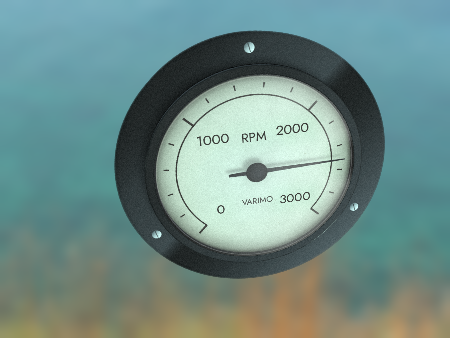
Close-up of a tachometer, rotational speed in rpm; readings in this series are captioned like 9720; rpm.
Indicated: 2500; rpm
